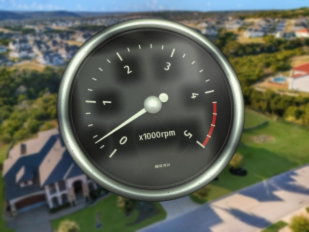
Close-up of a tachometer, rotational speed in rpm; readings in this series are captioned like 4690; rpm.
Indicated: 300; rpm
